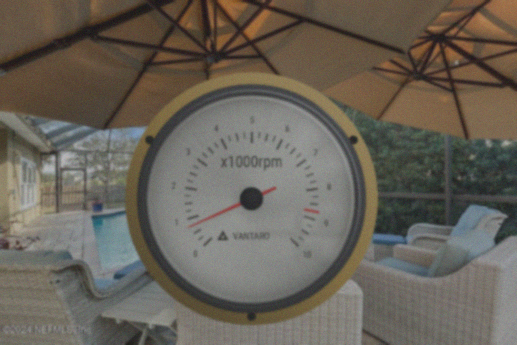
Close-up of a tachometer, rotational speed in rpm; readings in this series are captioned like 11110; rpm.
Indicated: 750; rpm
